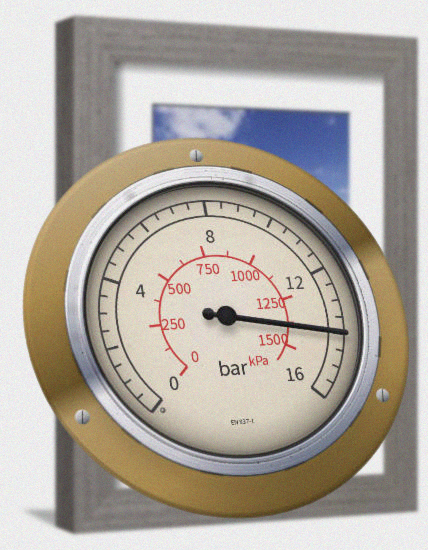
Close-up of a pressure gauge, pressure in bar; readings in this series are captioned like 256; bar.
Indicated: 14; bar
